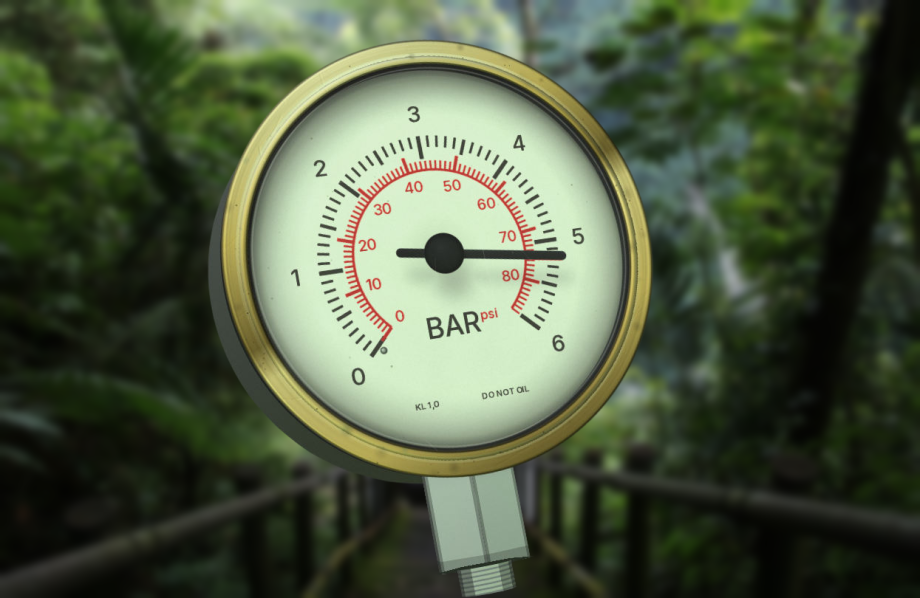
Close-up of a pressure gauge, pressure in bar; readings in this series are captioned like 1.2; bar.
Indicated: 5.2; bar
